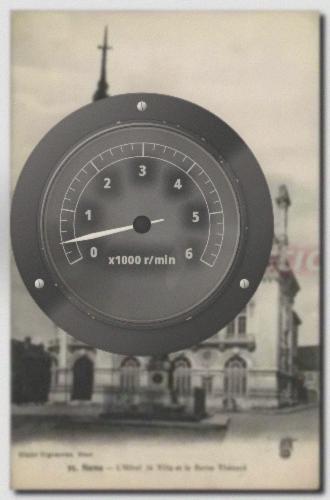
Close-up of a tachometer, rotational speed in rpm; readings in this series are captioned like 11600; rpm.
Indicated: 400; rpm
